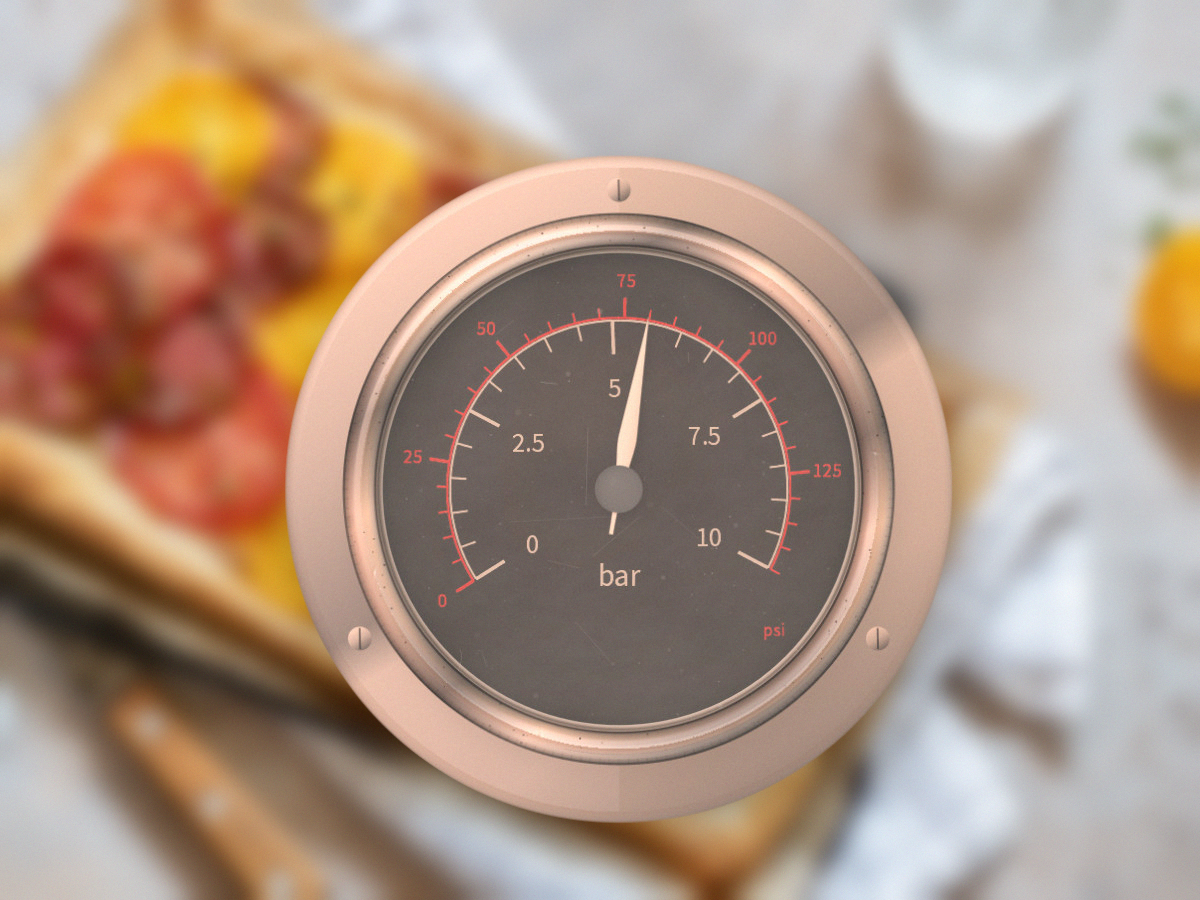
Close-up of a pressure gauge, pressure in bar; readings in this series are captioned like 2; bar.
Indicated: 5.5; bar
